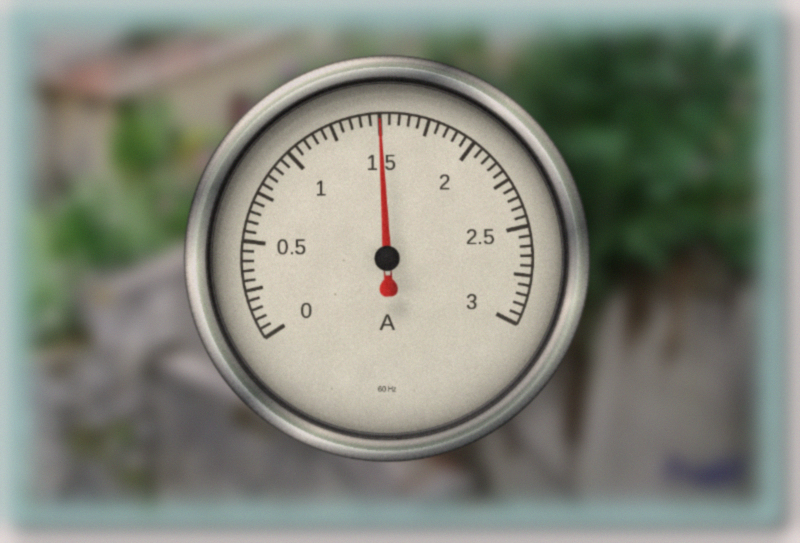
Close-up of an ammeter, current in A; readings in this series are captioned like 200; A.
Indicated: 1.5; A
